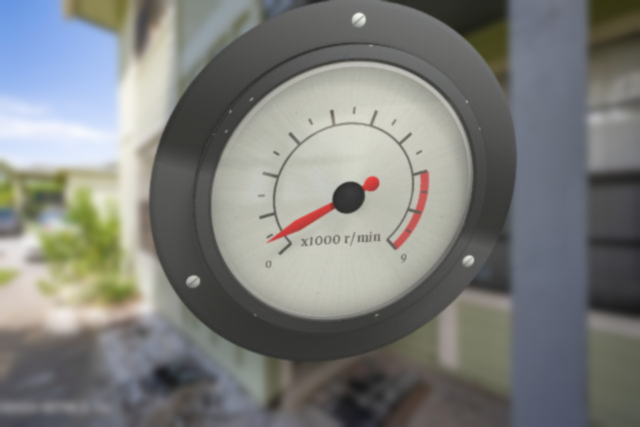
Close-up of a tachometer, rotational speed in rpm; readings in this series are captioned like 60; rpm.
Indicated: 500; rpm
